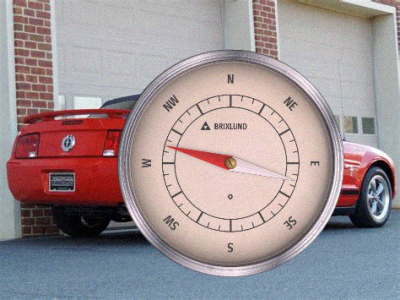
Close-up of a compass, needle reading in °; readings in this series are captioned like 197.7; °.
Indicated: 285; °
